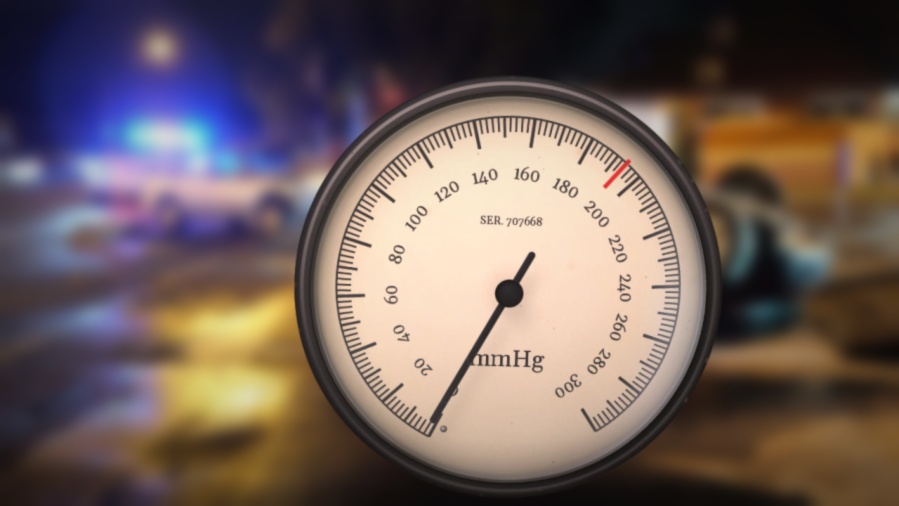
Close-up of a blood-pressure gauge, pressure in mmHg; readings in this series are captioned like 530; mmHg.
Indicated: 2; mmHg
